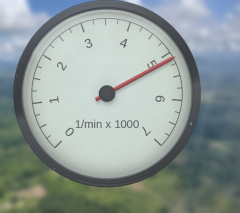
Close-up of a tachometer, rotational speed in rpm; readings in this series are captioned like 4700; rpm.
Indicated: 5125; rpm
